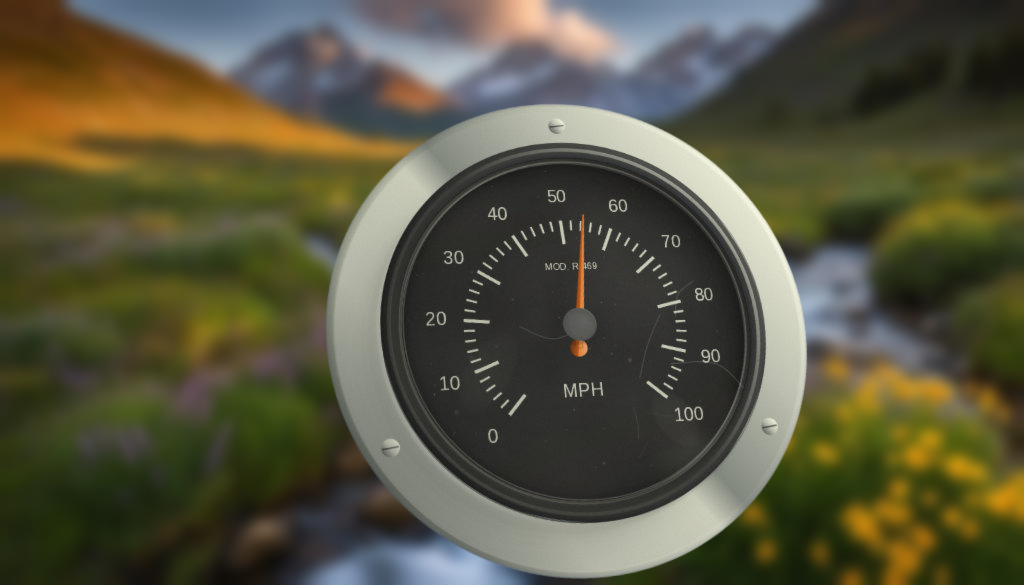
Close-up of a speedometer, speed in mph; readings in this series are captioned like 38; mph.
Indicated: 54; mph
